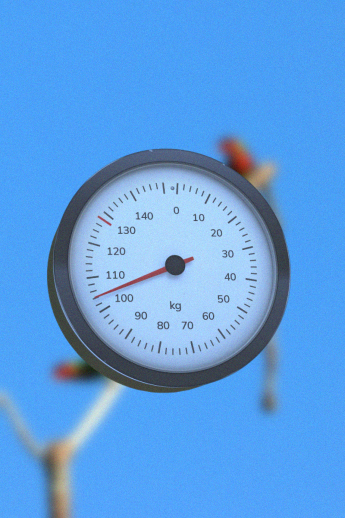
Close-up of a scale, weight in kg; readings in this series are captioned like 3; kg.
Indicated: 104; kg
